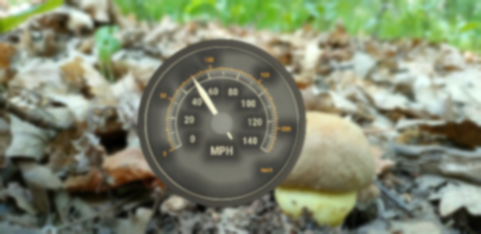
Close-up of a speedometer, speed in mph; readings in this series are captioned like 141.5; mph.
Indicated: 50; mph
